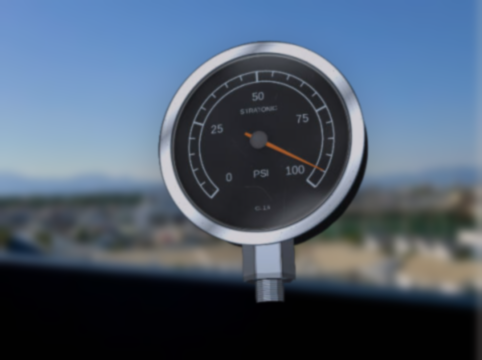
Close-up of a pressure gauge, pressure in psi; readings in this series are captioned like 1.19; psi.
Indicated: 95; psi
